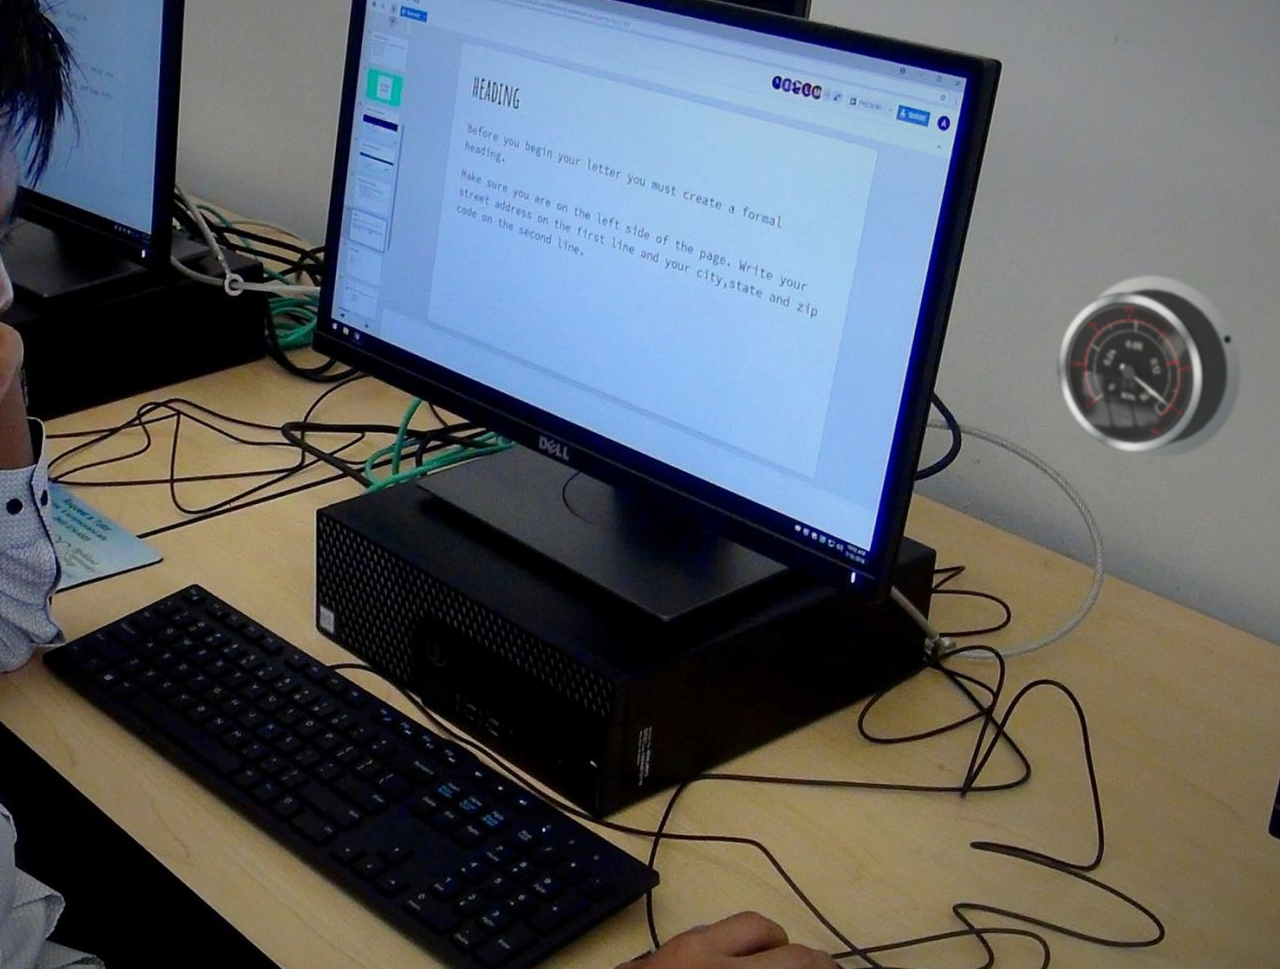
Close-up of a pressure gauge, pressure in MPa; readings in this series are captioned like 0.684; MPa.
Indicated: 0.15; MPa
